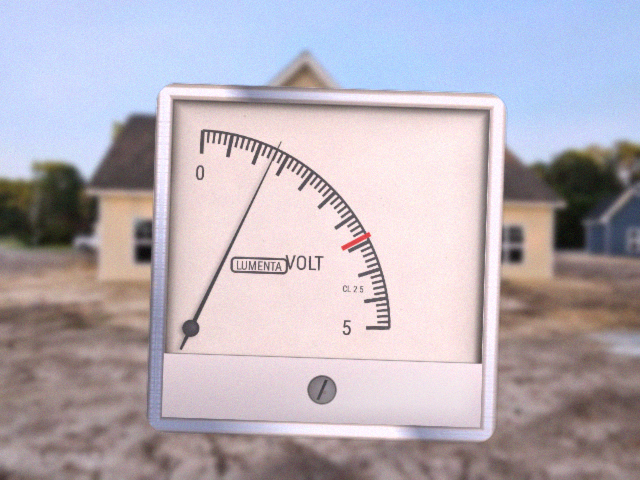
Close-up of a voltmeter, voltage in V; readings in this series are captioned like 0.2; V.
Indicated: 1.3; V
